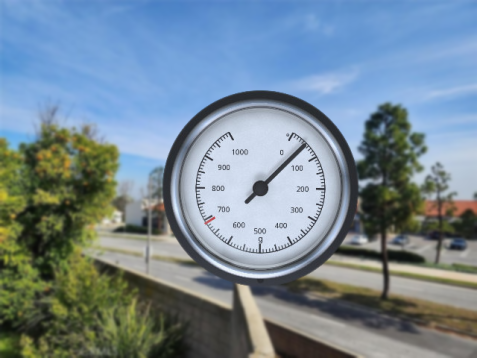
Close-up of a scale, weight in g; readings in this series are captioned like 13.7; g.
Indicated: 50; g
